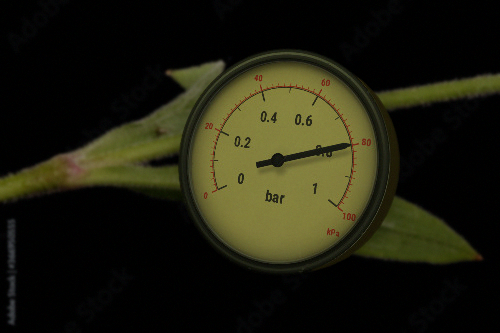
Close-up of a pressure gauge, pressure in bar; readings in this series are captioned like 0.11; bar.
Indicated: 0.8; bar
